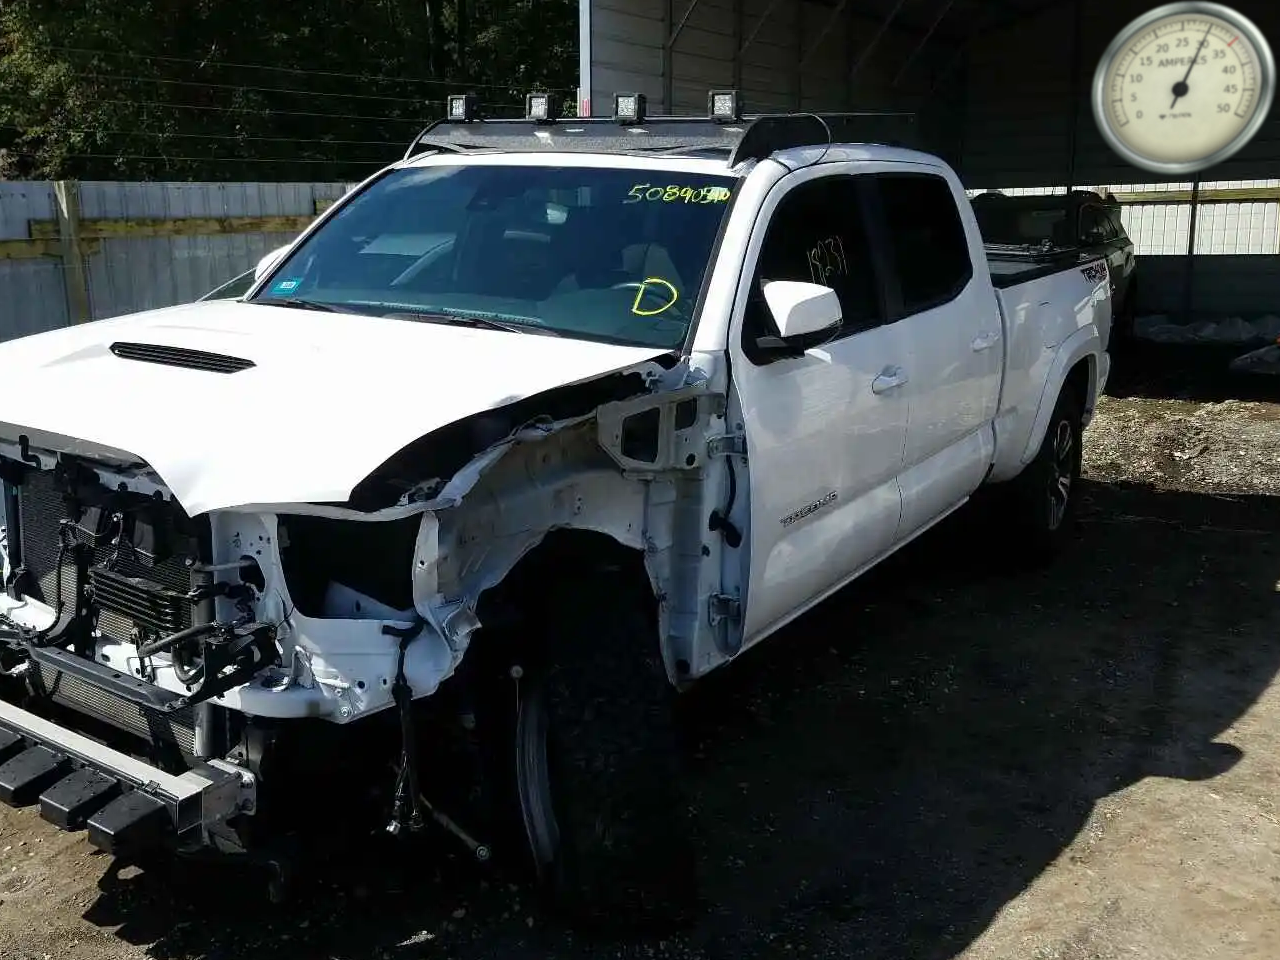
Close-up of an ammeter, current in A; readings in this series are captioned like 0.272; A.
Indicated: 30; A
